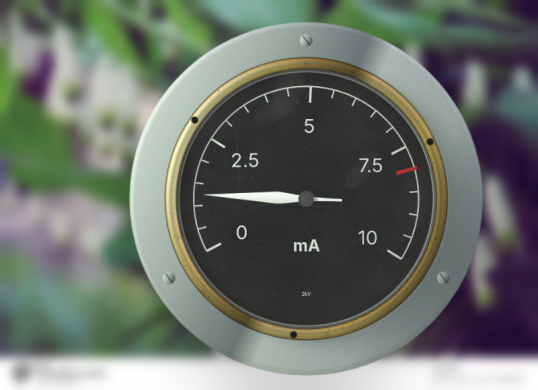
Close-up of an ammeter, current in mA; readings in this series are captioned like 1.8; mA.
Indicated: 1.25; mA
